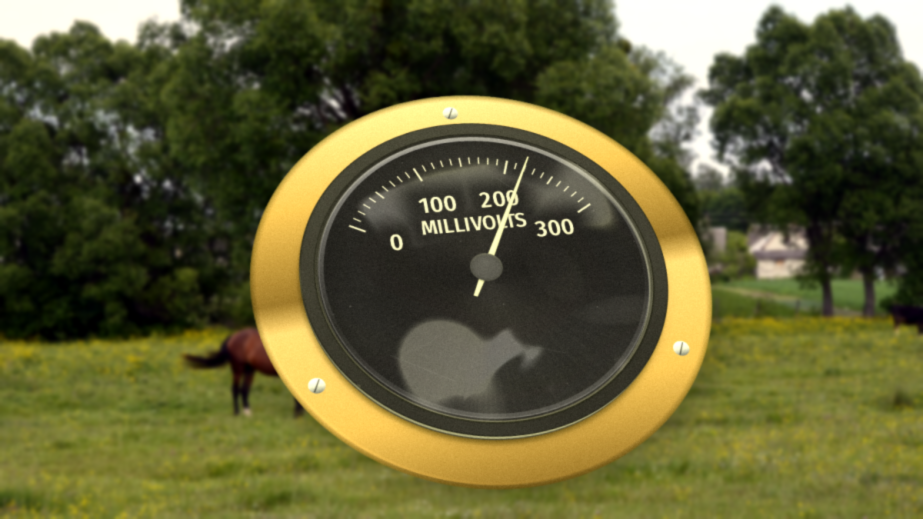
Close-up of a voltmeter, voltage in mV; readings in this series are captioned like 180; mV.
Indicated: 220; mV
